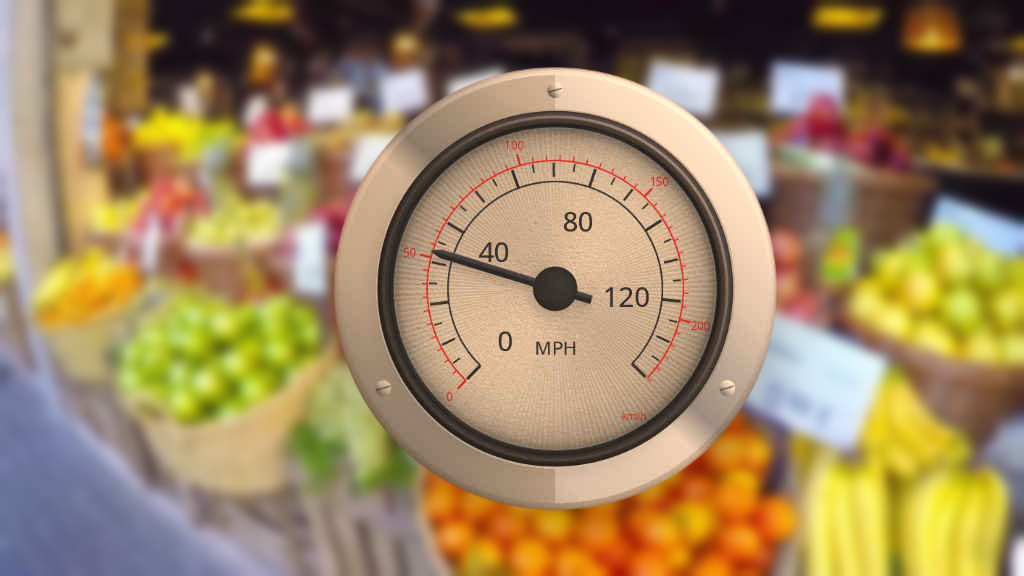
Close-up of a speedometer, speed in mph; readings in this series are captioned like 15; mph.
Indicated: 32.5; mph
